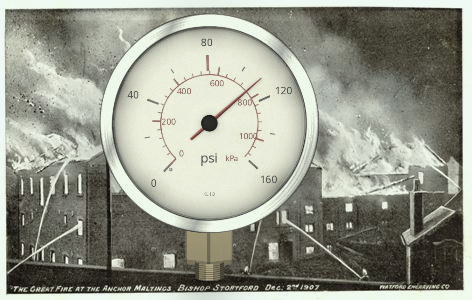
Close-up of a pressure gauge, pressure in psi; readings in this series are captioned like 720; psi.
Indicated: 110; psi
